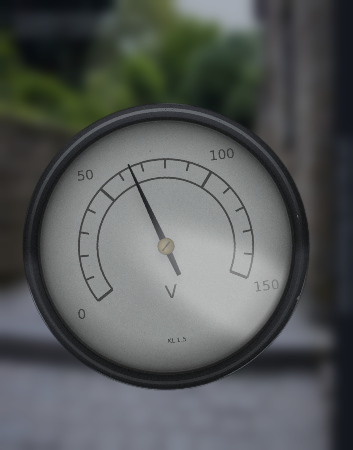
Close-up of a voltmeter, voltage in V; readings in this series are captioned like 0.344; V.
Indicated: 65; V
